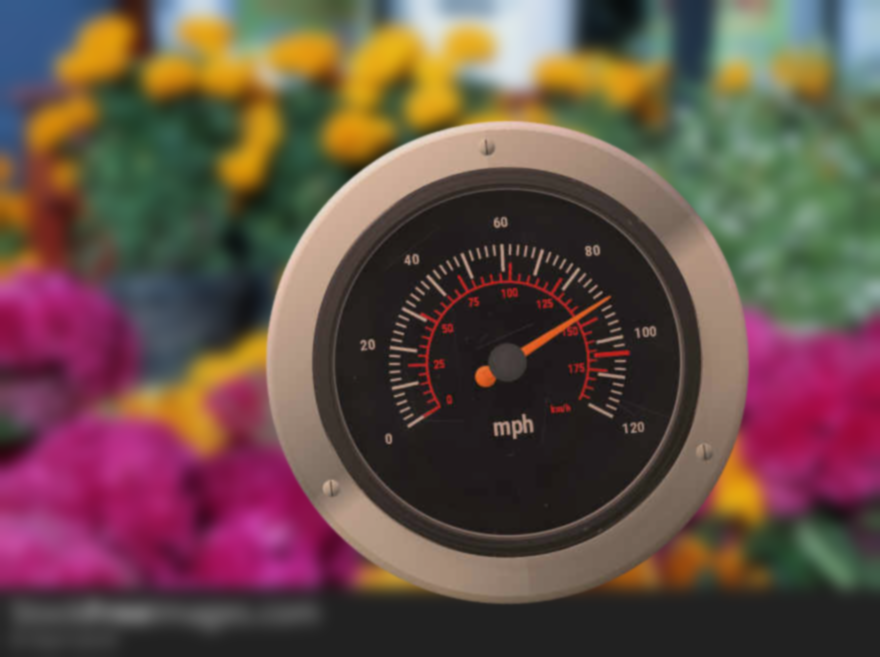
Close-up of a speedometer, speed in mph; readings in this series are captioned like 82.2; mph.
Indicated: 90; mph
